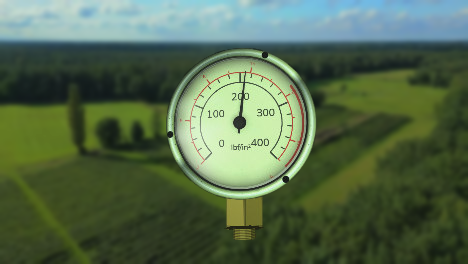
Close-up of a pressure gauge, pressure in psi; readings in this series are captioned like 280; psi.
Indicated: 210; psi
